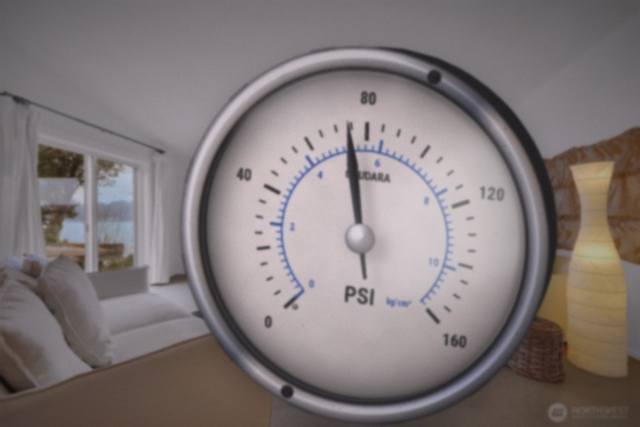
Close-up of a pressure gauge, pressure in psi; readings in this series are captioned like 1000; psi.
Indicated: 75; psi
